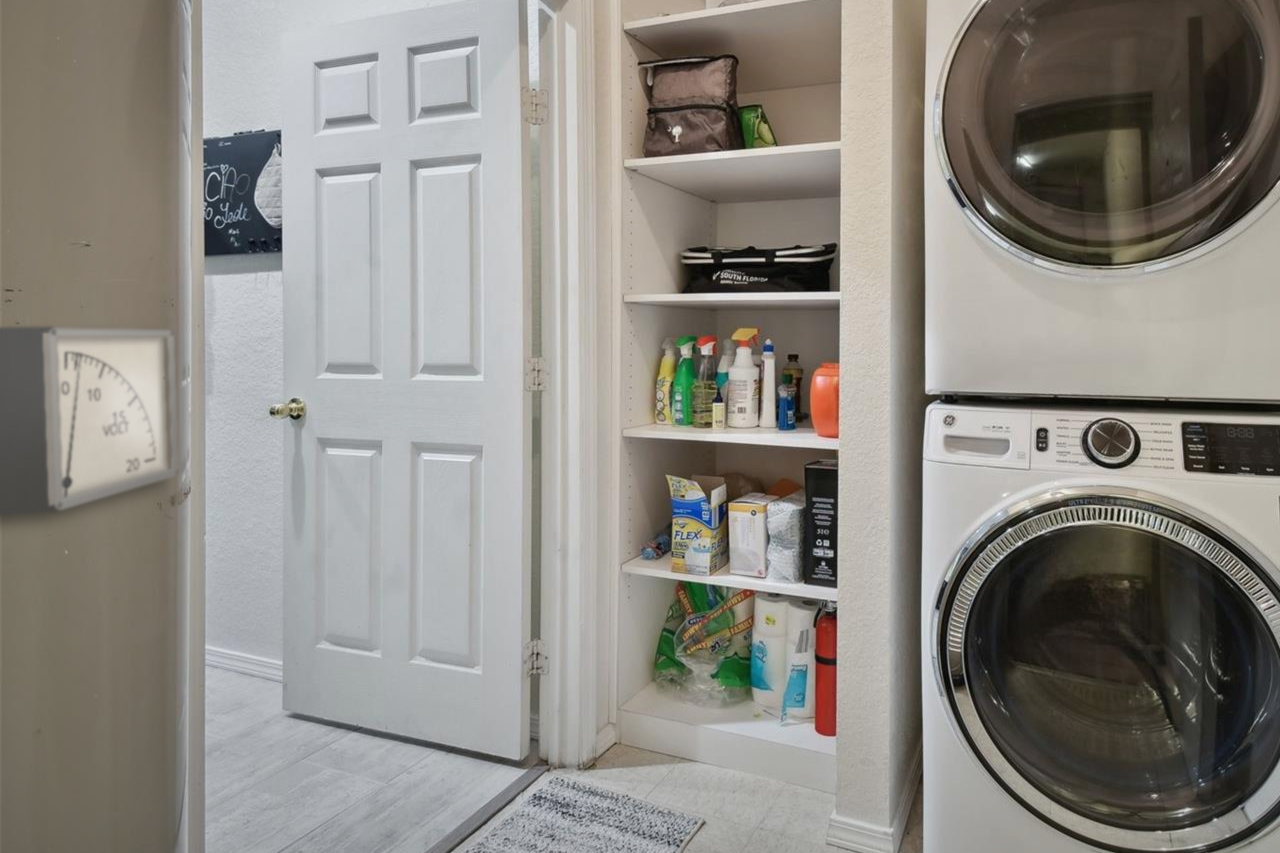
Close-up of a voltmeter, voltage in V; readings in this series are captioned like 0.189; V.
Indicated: 5; V
